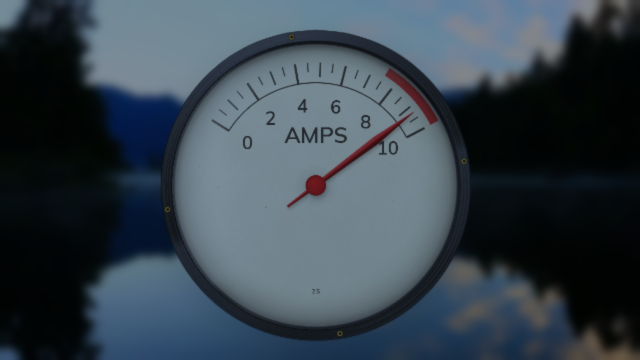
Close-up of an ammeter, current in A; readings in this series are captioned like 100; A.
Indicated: 9.25; A
